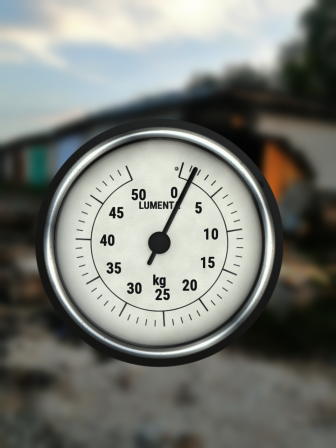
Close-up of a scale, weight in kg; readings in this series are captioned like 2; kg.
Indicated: 1.5; kg
